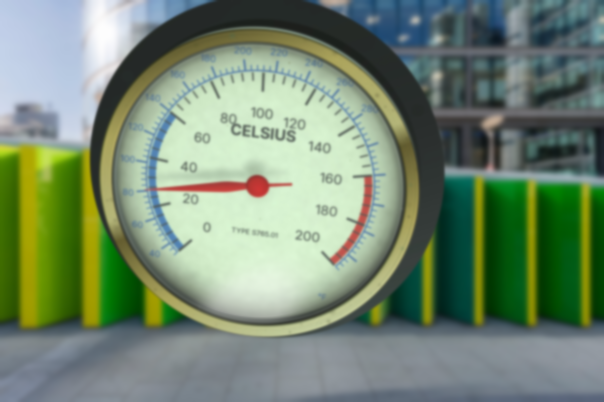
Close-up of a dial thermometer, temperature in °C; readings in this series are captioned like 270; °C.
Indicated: 28; °C
